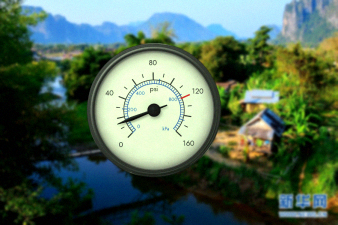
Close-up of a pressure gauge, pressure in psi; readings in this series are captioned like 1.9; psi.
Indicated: 15; psi
